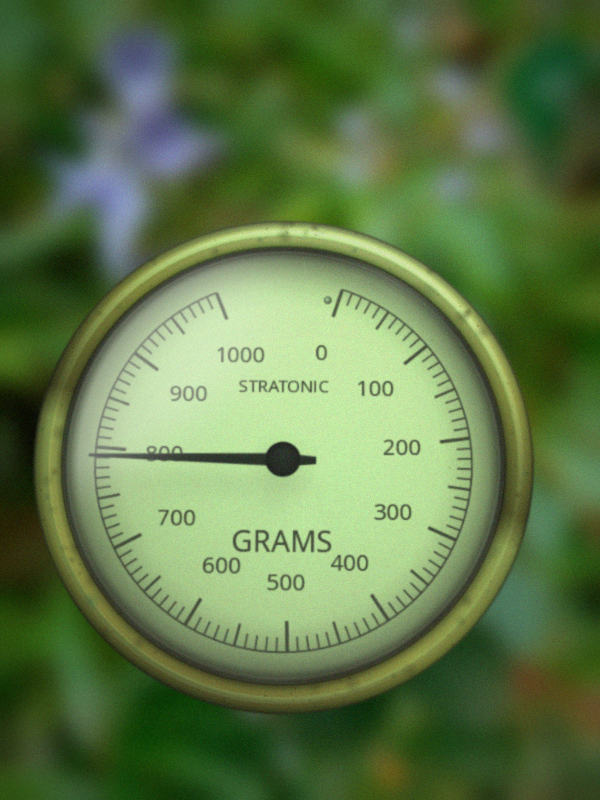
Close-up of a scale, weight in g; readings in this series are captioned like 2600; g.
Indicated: 790; g
